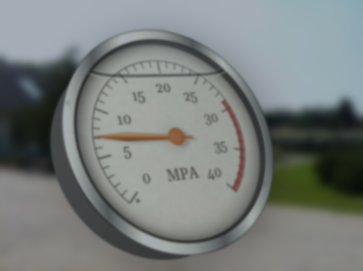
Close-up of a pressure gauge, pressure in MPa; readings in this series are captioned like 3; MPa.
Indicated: 7; MPa
